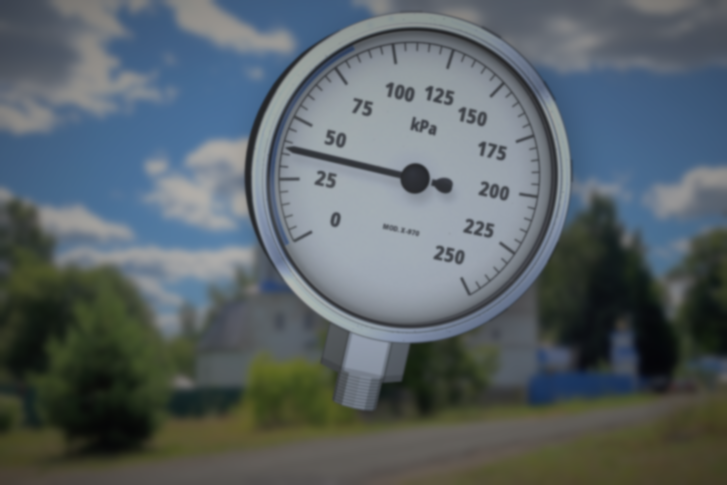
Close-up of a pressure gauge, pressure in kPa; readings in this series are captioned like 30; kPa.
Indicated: 37.5; kPa
